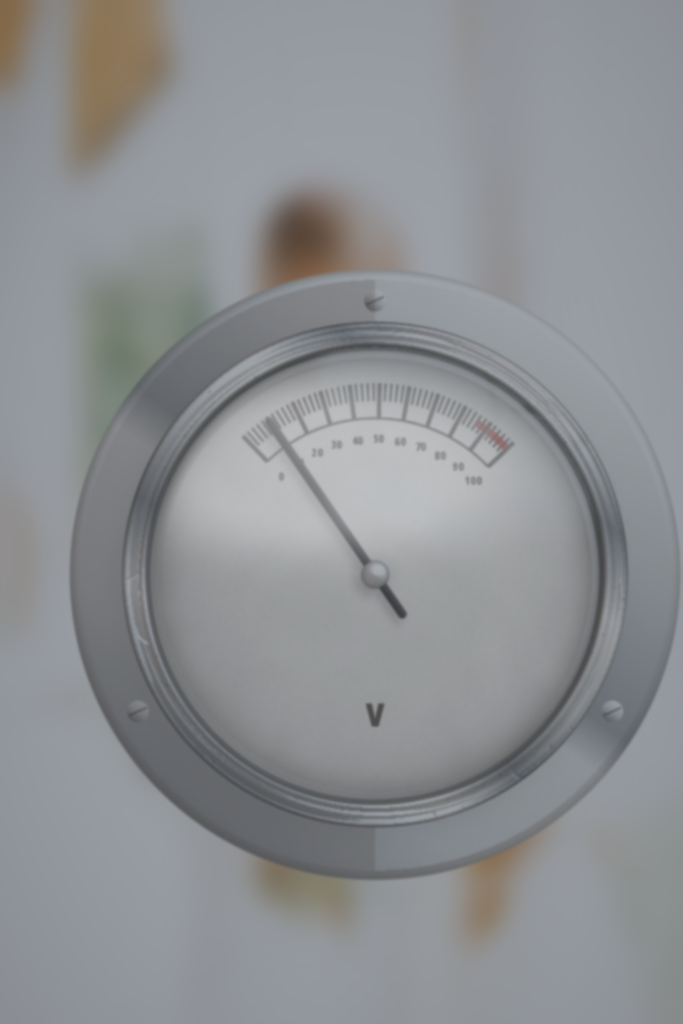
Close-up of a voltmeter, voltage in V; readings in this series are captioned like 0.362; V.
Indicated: 10; V
